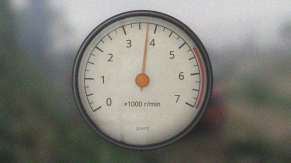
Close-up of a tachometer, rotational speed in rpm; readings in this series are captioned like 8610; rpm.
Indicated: 3750; rpm
